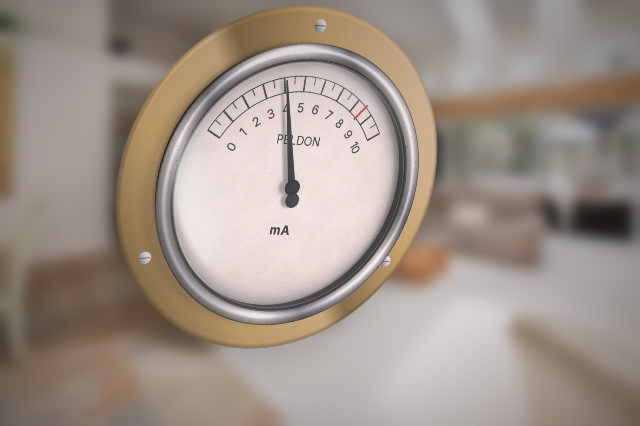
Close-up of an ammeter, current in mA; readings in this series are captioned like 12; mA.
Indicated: 4; mA
